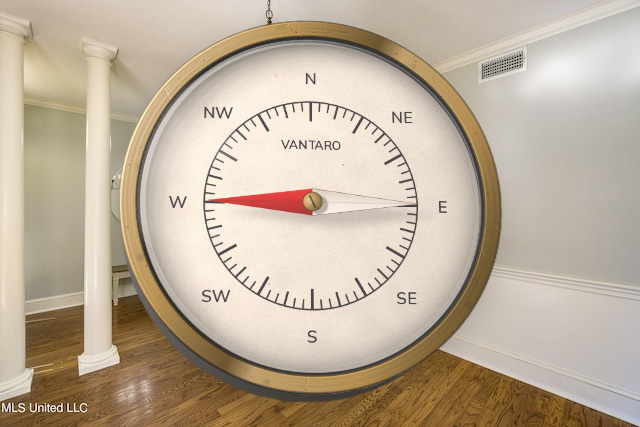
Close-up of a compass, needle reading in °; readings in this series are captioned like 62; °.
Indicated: 270; °
